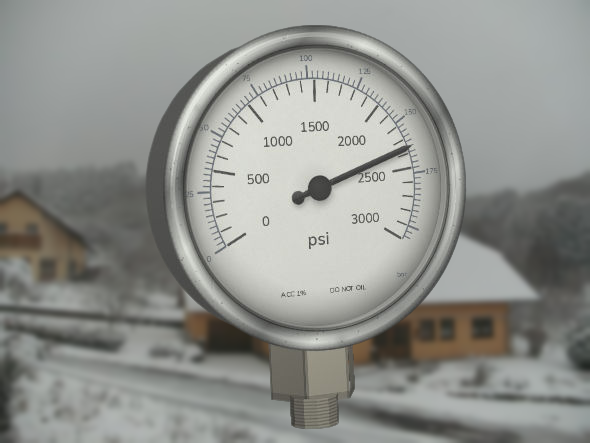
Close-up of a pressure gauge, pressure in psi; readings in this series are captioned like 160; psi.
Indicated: 2350; psi
